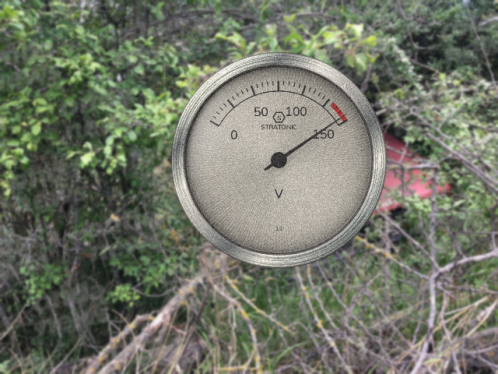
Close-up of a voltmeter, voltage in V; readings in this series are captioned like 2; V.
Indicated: 145; V
